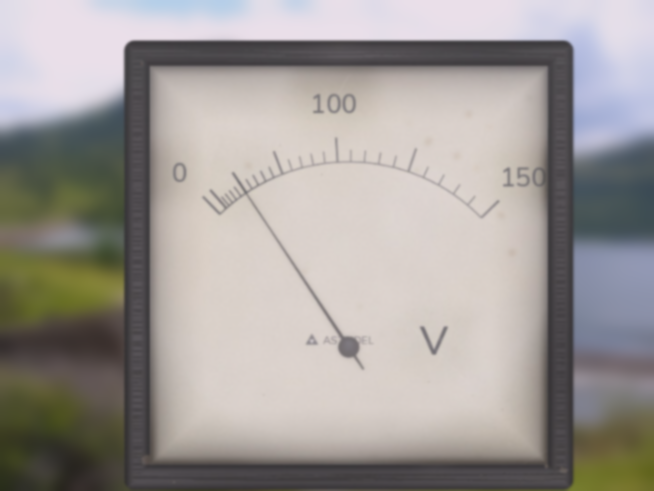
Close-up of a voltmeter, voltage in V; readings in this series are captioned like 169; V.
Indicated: 50; V
